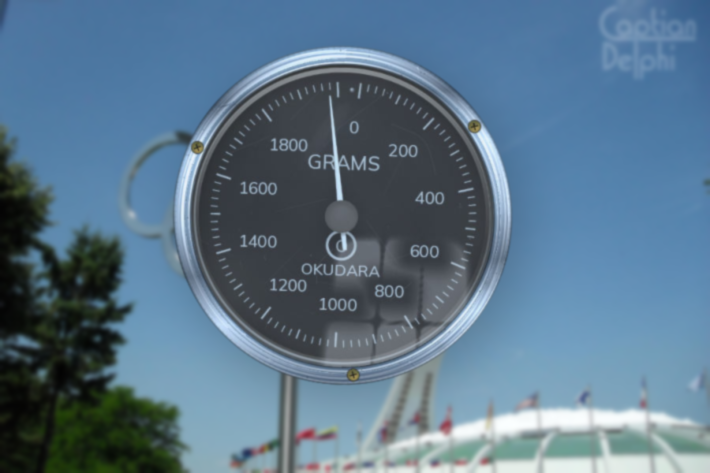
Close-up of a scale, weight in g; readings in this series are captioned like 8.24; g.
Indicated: 1980; g
